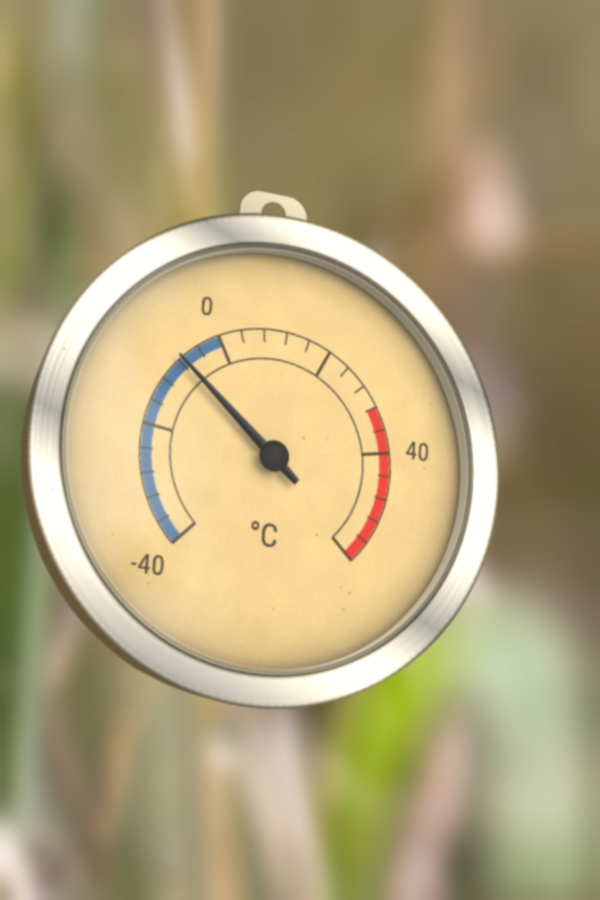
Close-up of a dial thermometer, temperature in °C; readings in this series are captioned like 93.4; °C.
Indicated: -8; °C
